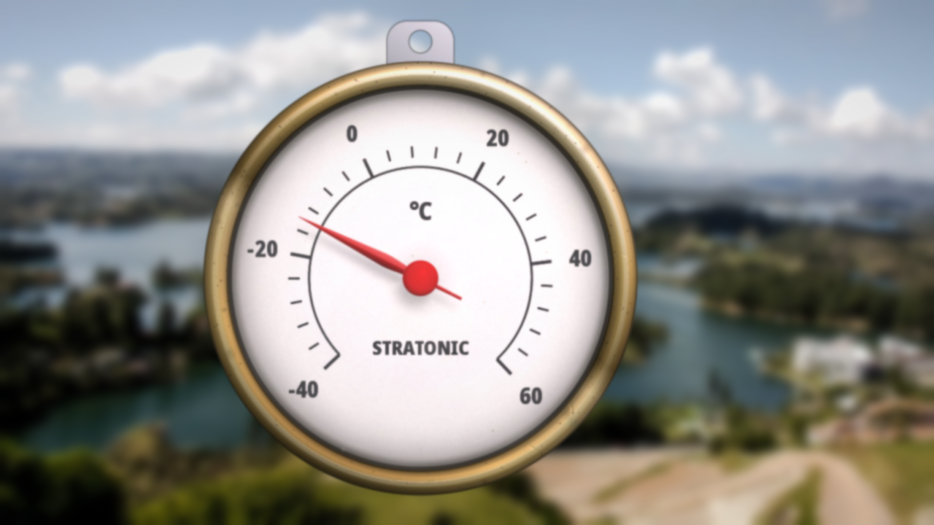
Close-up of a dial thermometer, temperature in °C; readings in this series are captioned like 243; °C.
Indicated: -14; °C
